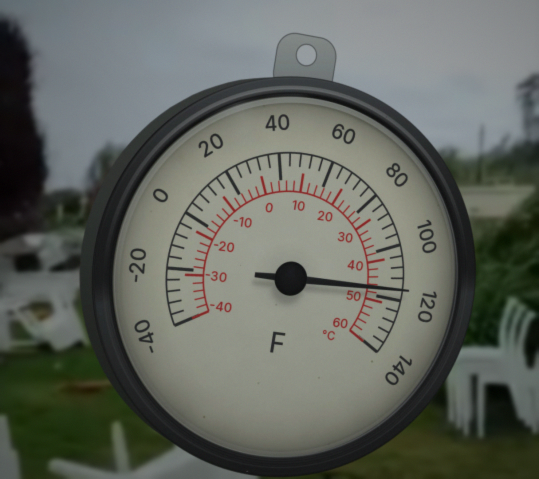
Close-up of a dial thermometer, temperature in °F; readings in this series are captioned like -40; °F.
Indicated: 116; °F
